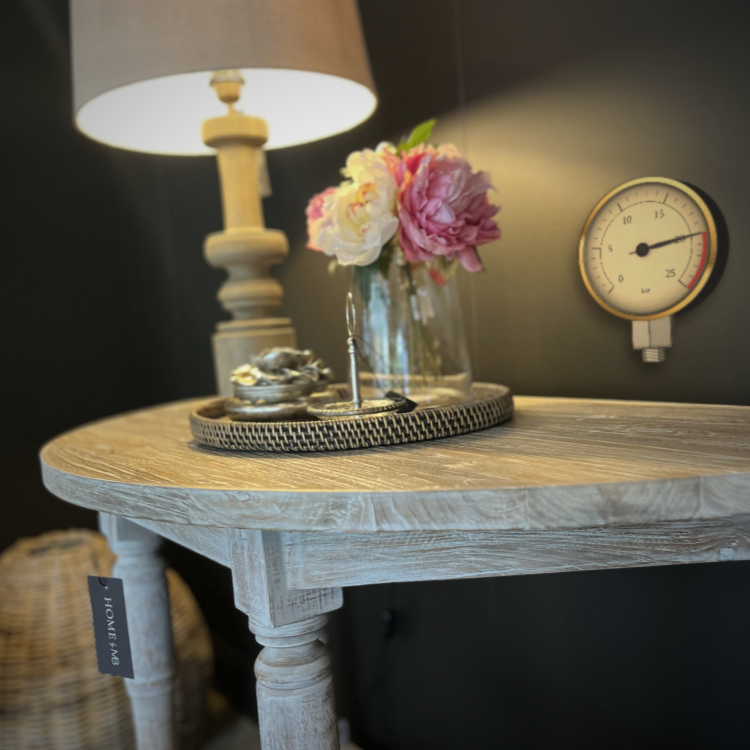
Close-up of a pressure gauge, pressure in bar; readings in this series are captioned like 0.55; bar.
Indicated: 20; bar
